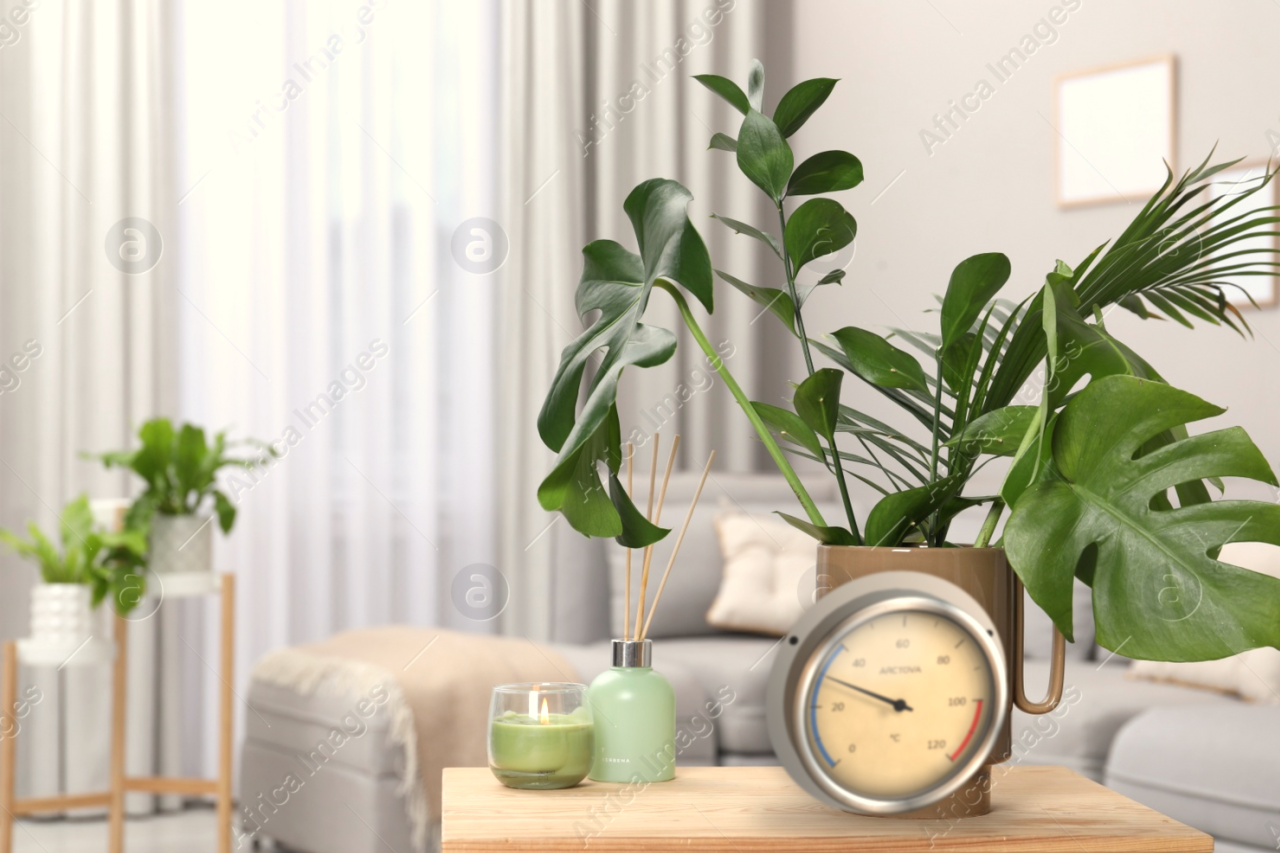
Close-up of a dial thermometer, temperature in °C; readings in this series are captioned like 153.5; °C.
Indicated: 30; °C
